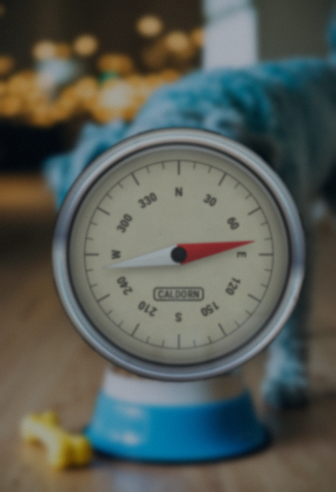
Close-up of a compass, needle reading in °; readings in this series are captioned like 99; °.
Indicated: 80; °
